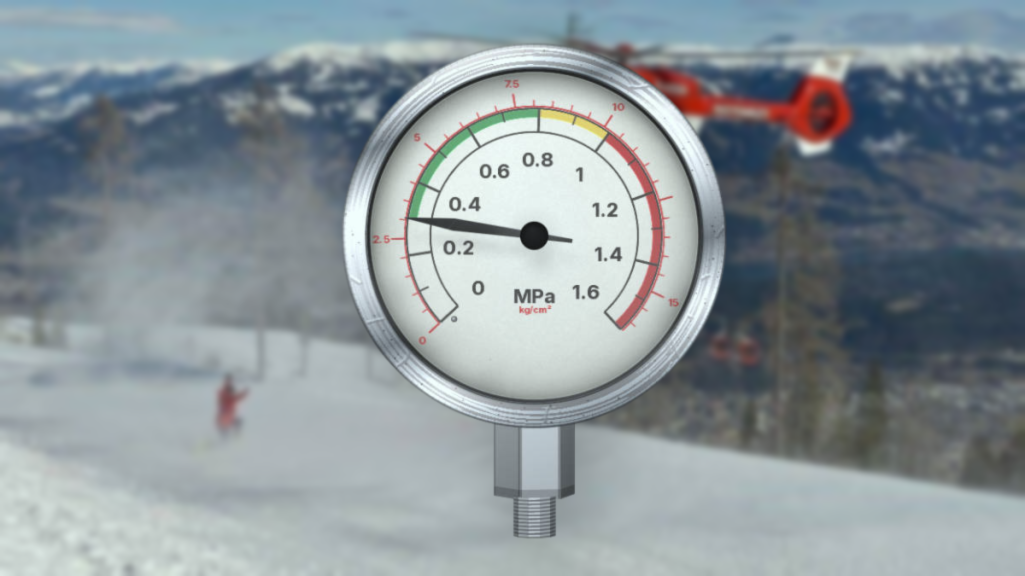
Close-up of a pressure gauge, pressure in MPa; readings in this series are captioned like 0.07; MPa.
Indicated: 0.3; MPa
